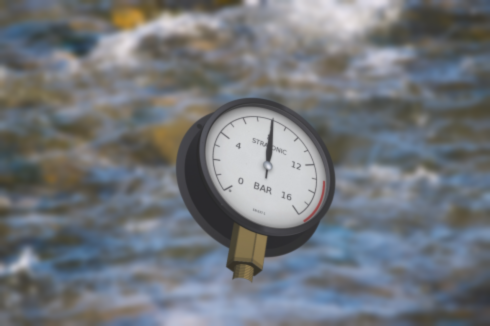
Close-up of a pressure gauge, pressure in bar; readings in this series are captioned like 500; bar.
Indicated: 8; bar
